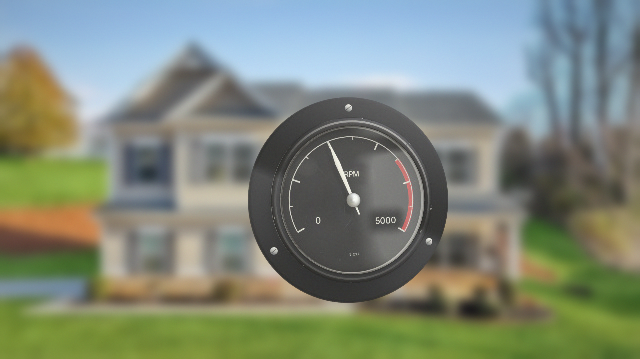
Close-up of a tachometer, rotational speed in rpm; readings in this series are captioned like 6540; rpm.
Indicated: 2000; rpm
